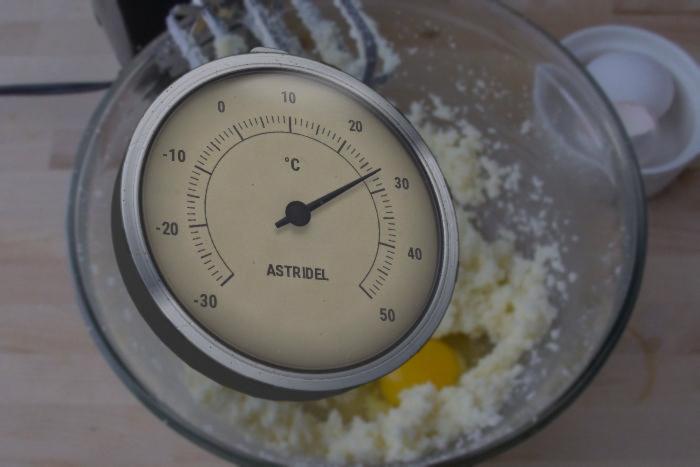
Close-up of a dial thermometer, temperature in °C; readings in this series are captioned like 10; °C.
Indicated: 27; °C
